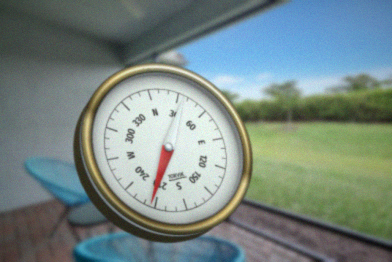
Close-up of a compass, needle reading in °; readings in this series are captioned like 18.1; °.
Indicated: 215; °
